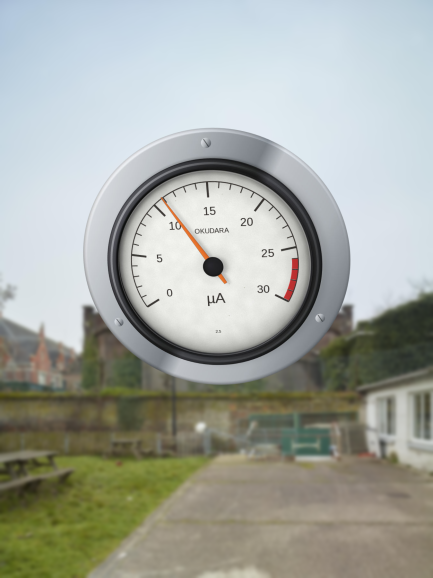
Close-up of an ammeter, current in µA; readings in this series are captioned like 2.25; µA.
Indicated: 11; µA
